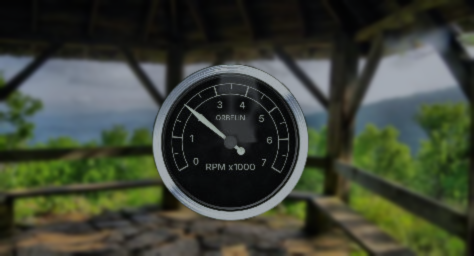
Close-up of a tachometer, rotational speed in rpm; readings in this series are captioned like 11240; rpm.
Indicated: 2000; rpm
